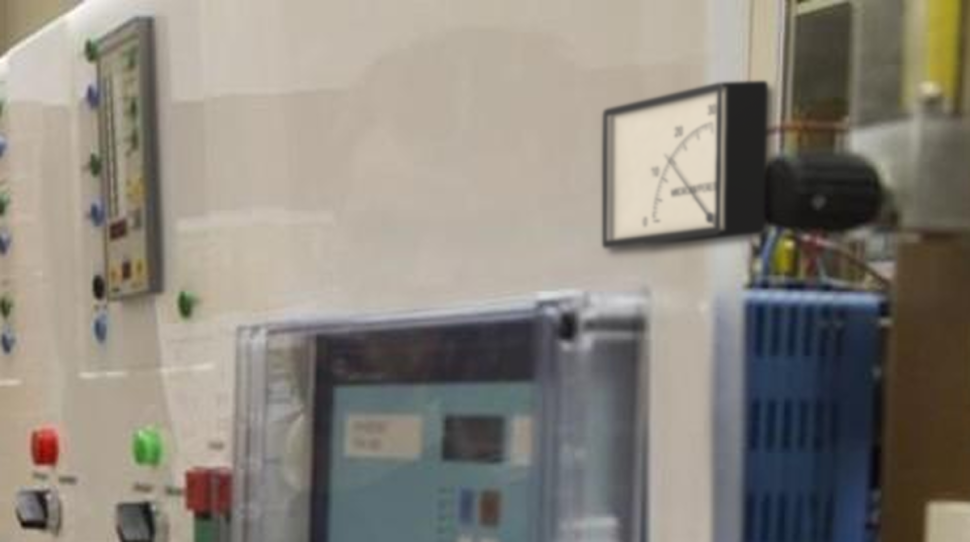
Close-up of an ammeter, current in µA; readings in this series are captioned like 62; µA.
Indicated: 15; µA
